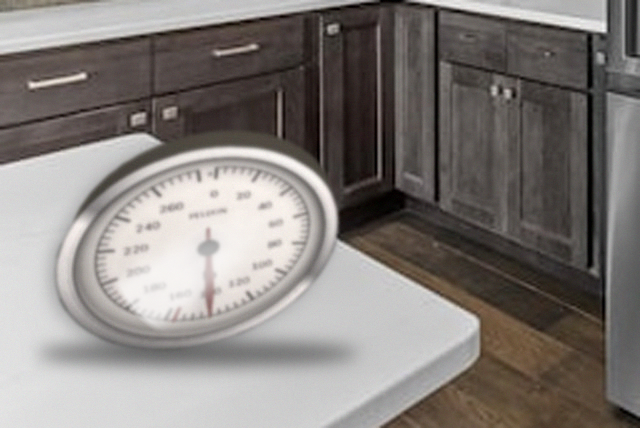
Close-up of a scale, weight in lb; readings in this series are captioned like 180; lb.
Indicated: 140; lb
